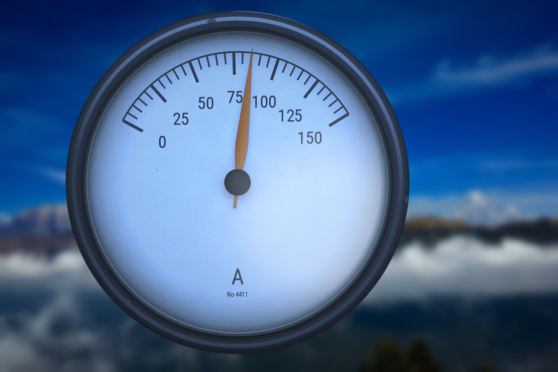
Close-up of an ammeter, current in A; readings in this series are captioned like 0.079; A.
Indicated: 85; A
